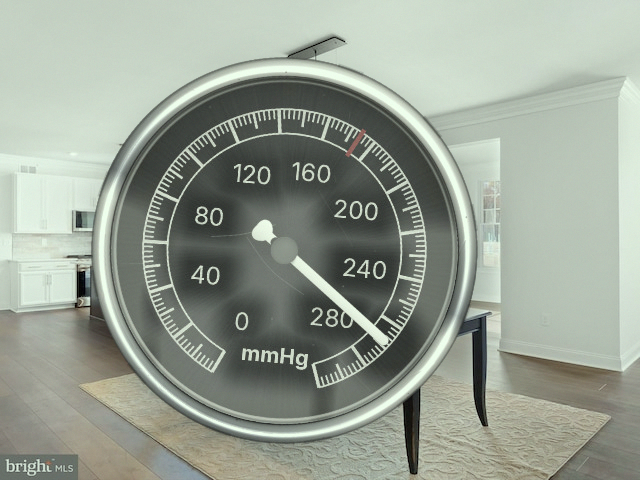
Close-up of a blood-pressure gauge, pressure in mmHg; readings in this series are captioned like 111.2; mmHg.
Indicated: 268; mmHg
